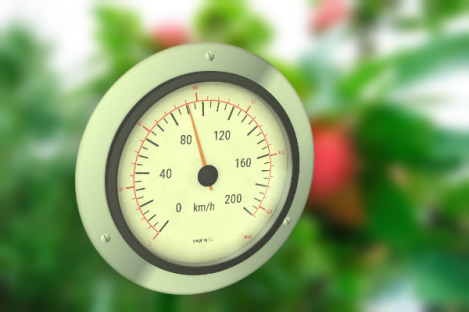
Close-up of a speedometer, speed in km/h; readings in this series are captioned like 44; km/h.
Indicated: 90; km/h
